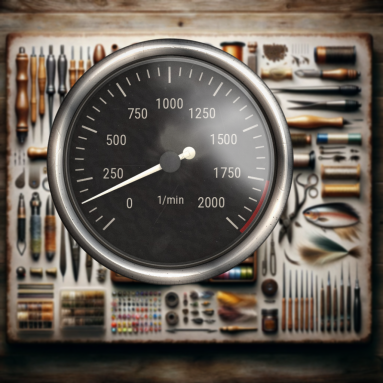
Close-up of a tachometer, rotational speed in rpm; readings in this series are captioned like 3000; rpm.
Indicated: 150; rpm
